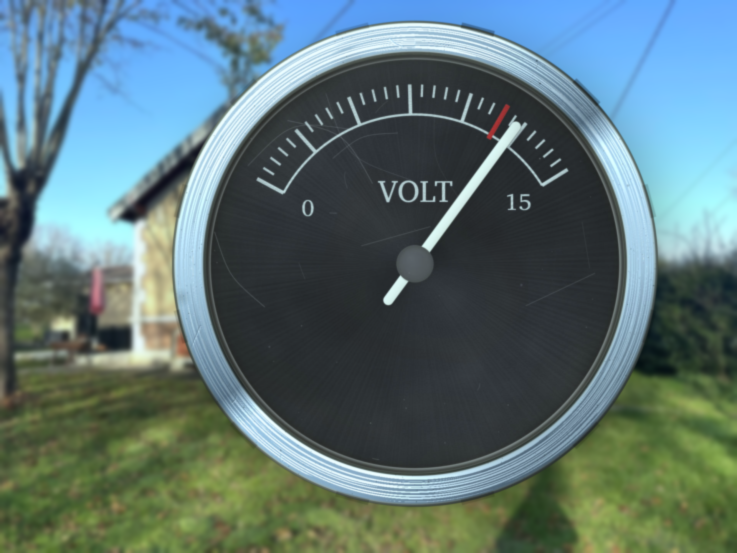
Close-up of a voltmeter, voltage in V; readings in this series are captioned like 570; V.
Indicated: 12.25; V
